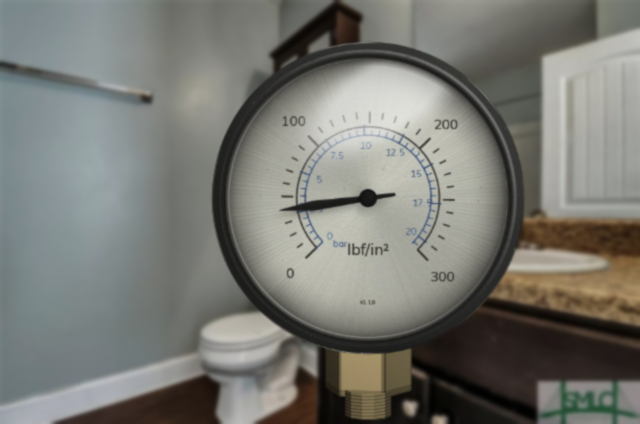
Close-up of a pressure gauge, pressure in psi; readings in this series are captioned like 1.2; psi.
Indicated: 40; psi
